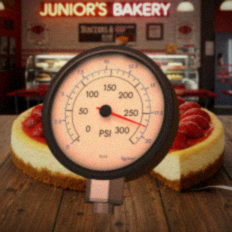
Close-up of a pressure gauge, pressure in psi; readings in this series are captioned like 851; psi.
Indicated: 270; psi
